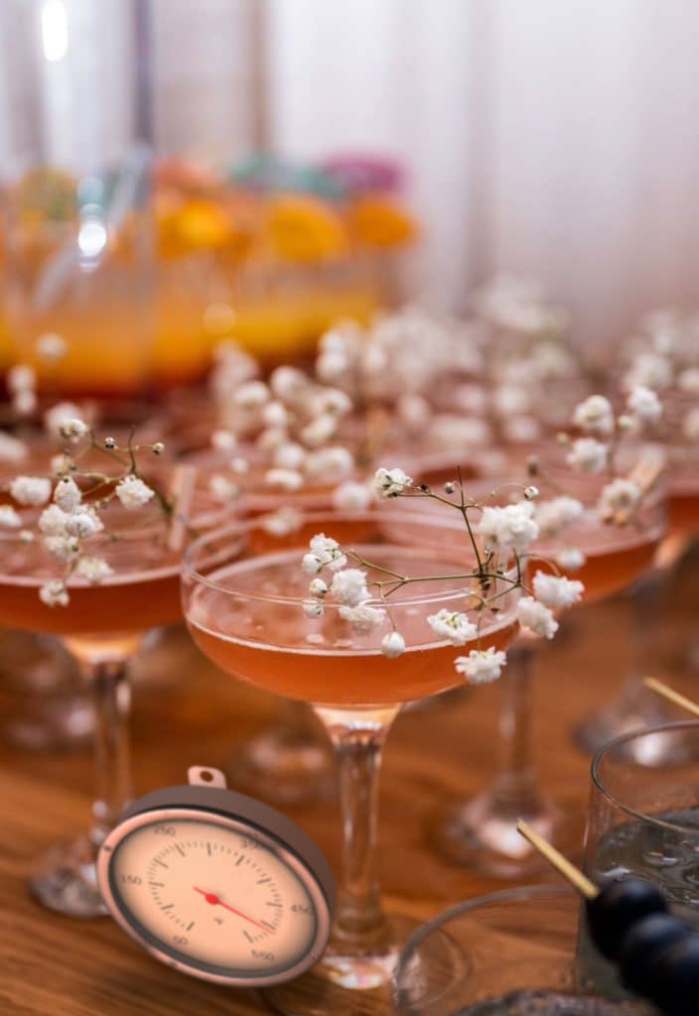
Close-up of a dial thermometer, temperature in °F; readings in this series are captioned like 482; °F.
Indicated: 500; °F
